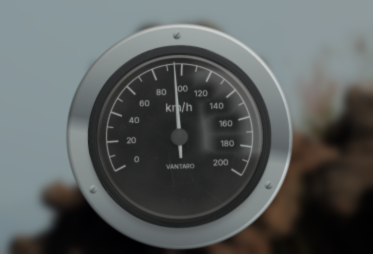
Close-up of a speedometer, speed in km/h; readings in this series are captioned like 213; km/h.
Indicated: 95; km/h
